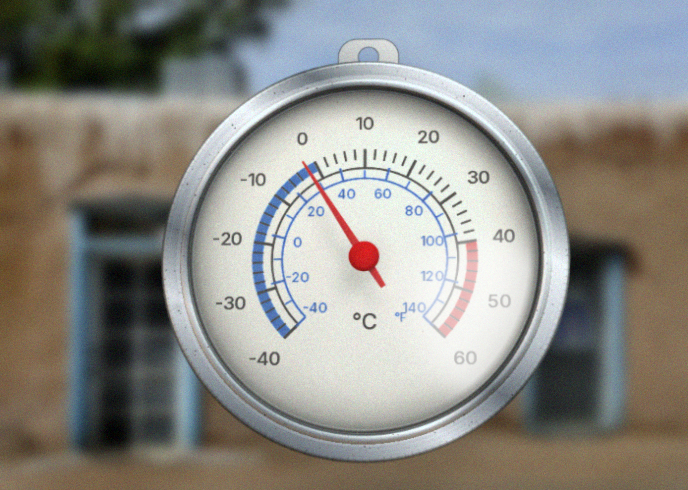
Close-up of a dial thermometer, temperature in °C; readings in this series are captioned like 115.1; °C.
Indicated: -2; °C
